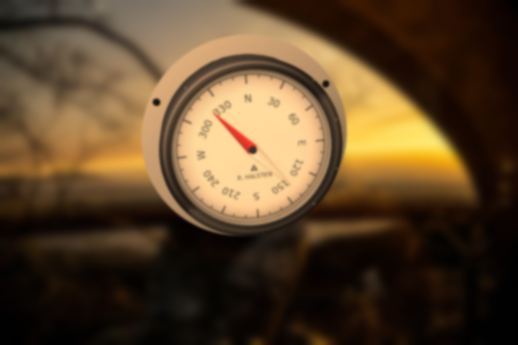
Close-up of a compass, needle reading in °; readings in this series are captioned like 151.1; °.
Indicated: 320; °
